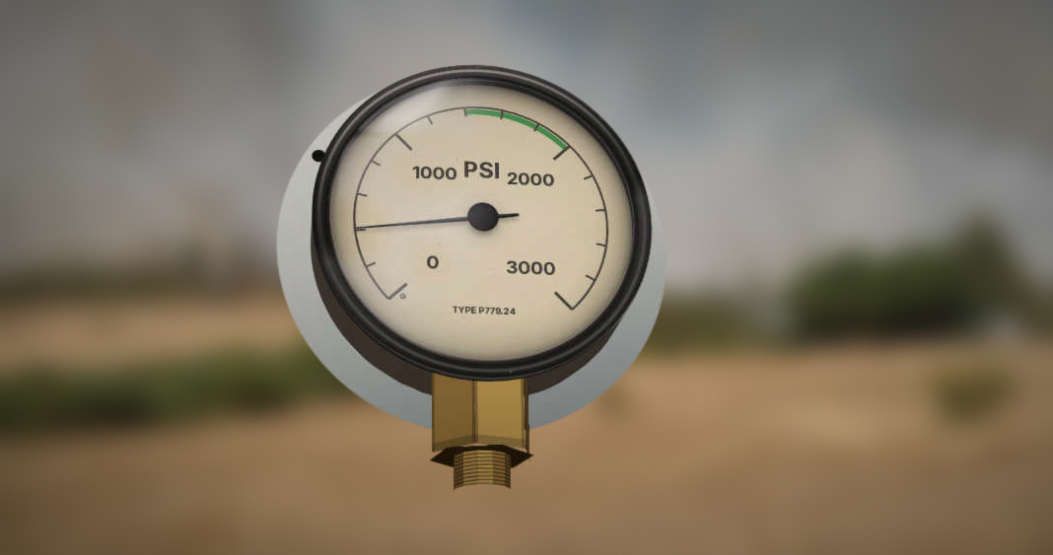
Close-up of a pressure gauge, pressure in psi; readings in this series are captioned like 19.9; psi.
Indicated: 400; psi
